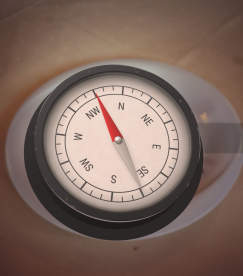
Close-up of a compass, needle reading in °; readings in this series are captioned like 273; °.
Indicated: 330; °
